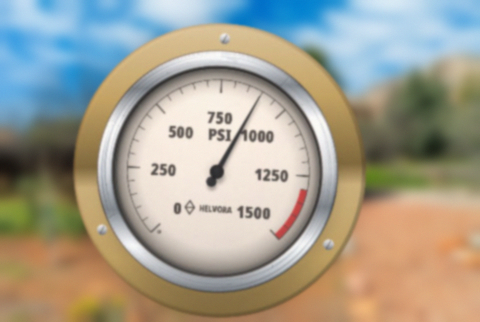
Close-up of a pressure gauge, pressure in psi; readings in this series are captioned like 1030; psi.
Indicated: 900; psi
